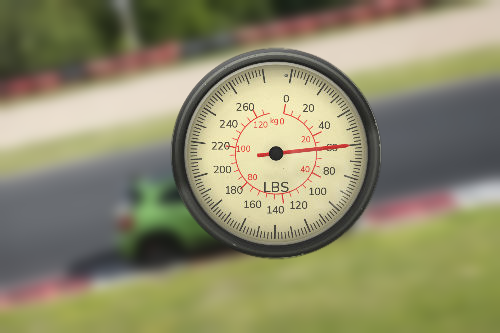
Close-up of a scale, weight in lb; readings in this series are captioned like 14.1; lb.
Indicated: 60; lb
